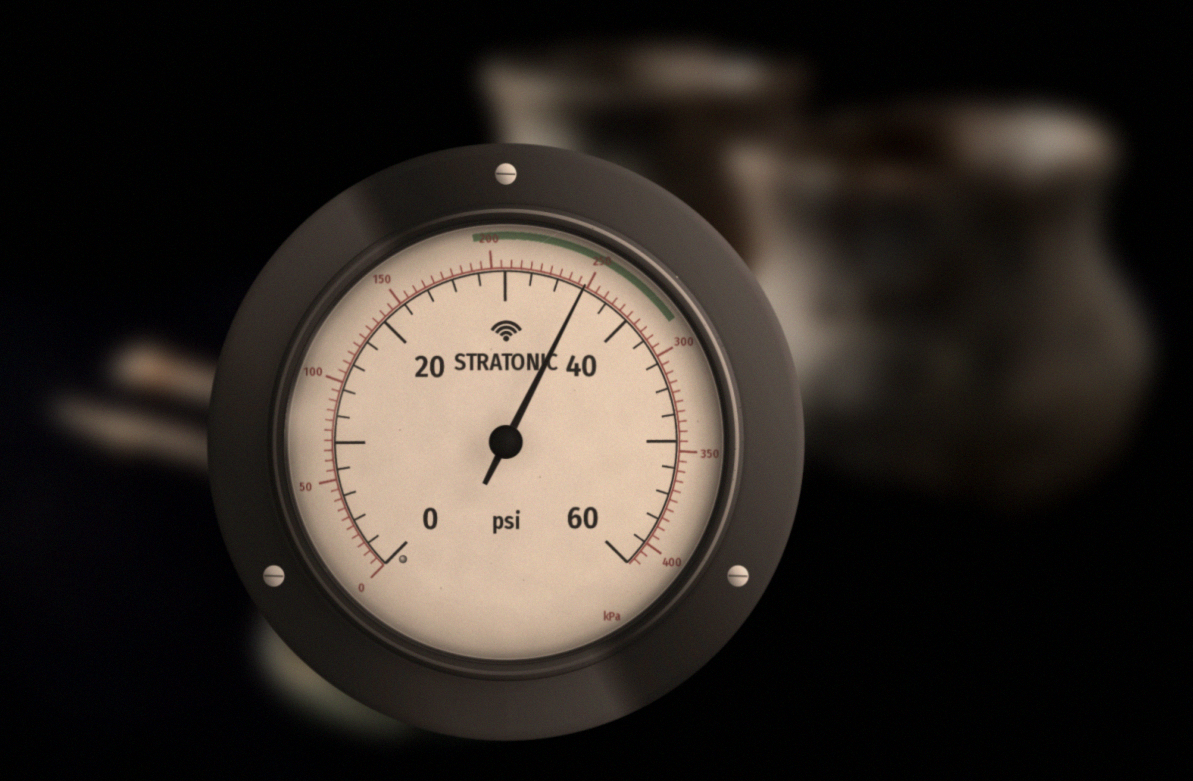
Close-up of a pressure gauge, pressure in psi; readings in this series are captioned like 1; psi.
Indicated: 36; psi
